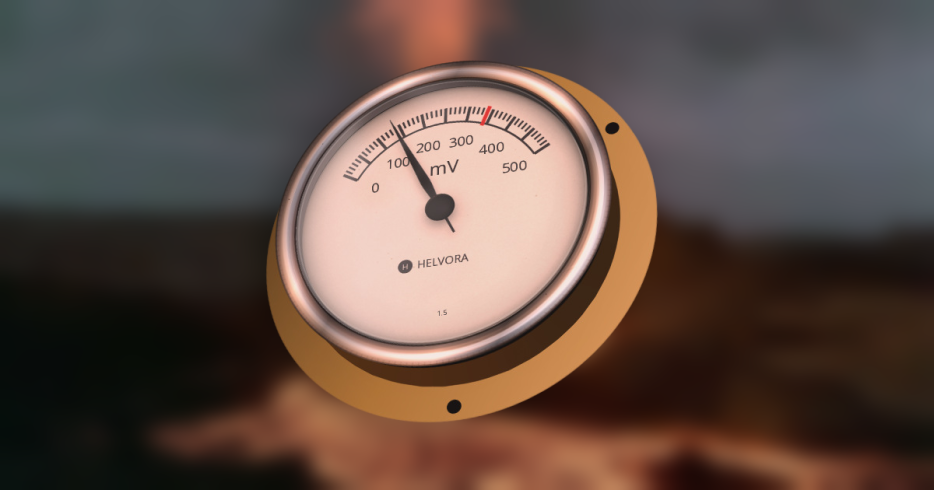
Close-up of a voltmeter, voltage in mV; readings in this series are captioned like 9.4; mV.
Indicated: 140; mV
